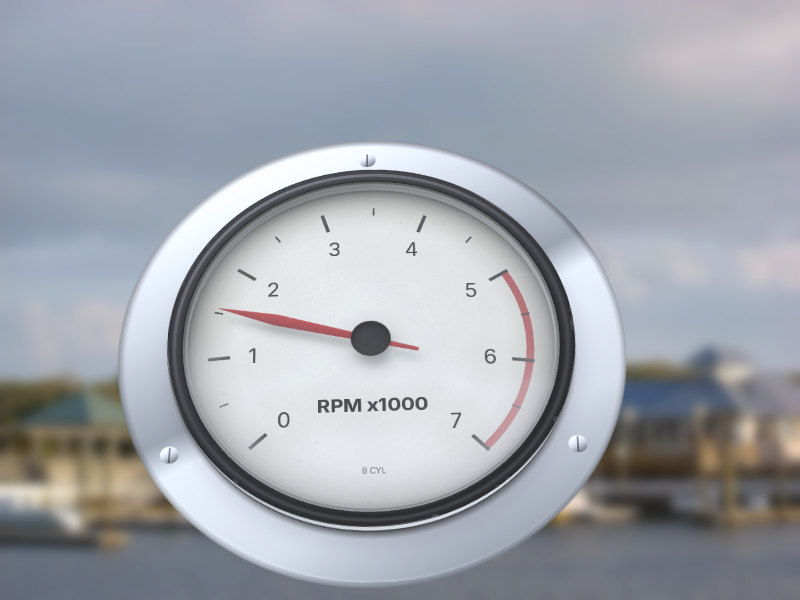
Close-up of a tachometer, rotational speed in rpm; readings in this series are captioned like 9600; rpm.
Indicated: 1500; rpm
